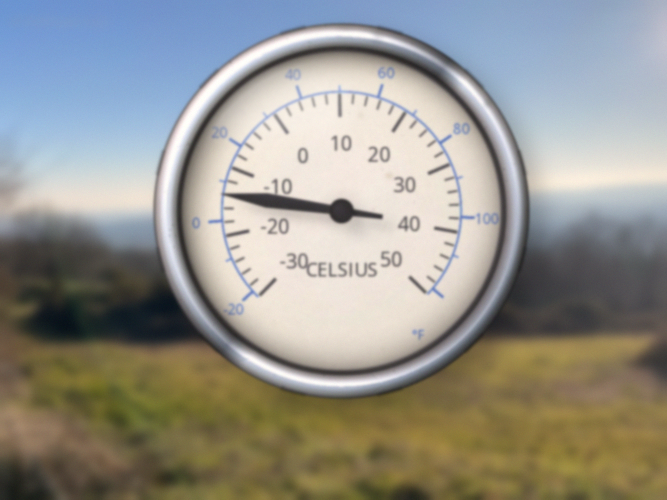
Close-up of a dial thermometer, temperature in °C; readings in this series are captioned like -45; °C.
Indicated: -14; °C
